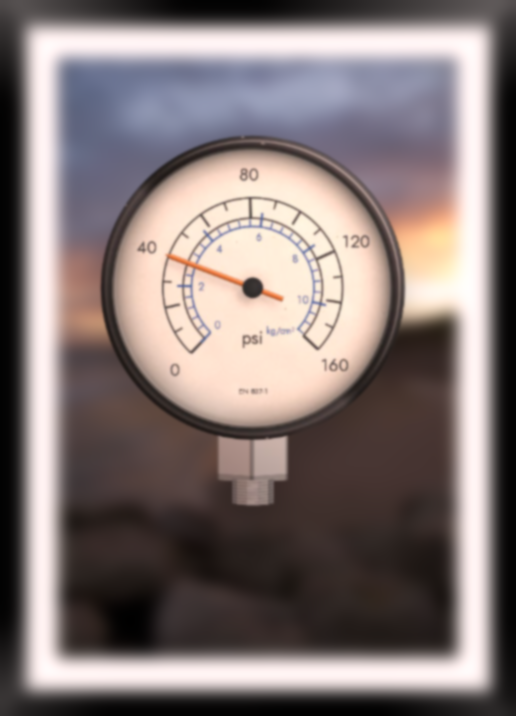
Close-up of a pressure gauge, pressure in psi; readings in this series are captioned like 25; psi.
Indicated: 40; psi
